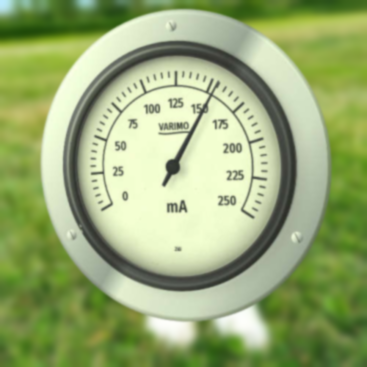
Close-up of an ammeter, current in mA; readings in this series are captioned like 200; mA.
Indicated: 155; mA
